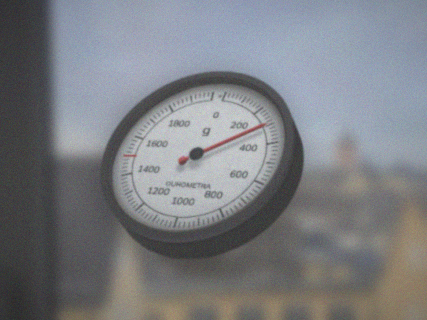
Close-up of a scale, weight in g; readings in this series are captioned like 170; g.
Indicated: 300; g
